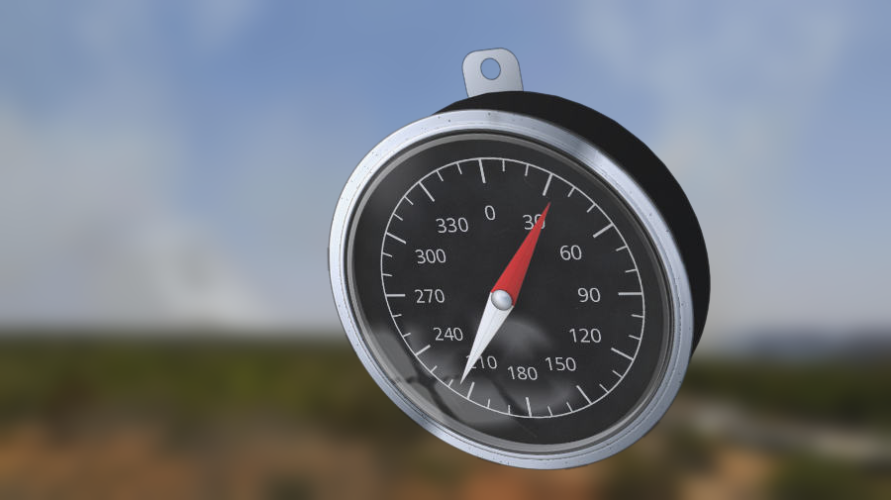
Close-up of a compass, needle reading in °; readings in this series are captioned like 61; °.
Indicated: 35; °
